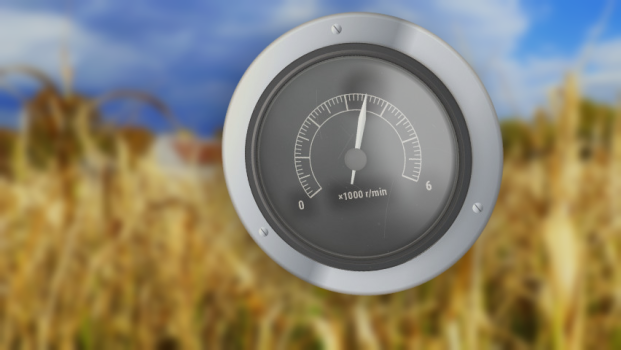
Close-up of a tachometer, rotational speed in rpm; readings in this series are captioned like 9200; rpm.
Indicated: 3500; rpm
